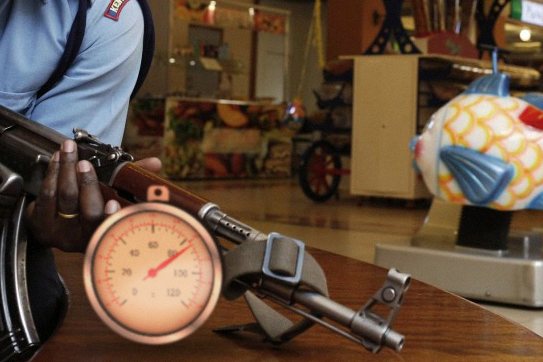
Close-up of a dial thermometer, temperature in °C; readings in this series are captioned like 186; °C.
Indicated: 84; °C
